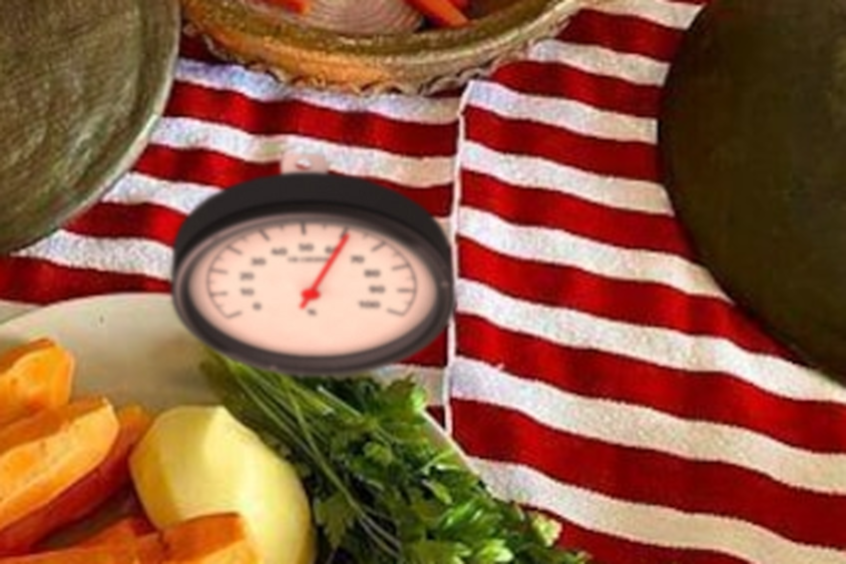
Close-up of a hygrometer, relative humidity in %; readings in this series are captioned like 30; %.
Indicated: 60; %
